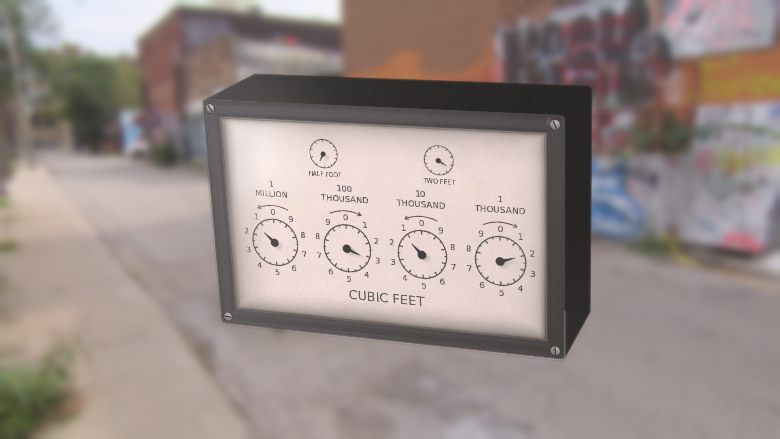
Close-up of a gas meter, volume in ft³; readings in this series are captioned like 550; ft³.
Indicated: 131200; ft³
